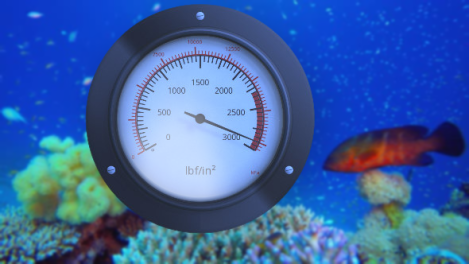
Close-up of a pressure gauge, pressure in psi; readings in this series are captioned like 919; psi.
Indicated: 2900; psi
